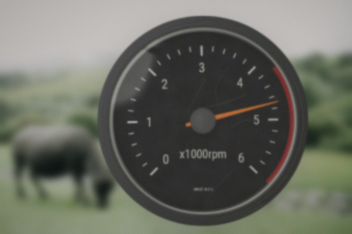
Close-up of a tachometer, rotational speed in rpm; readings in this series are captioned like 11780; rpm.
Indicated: 4700; rpm
